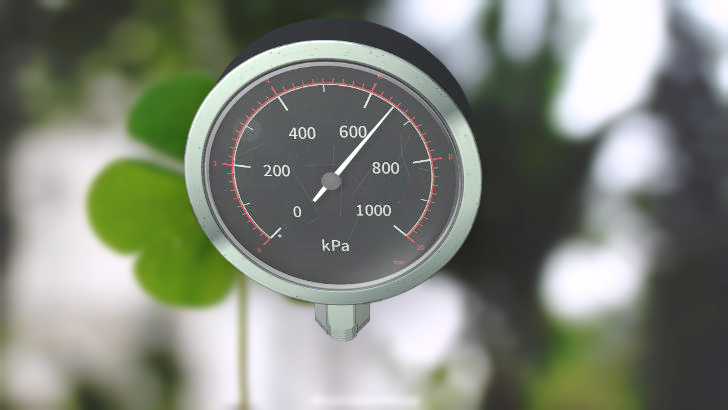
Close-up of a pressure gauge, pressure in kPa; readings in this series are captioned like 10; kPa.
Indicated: 650; kPa
